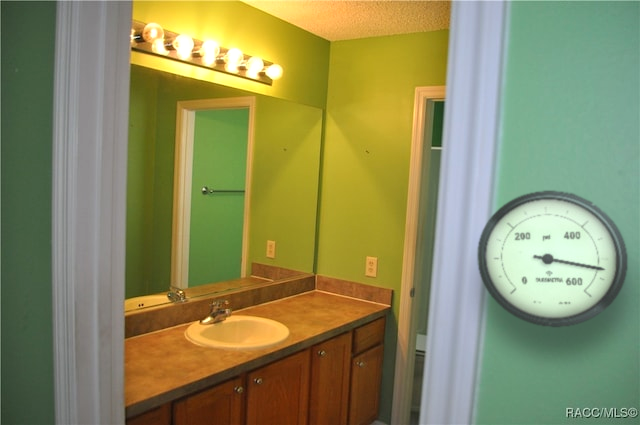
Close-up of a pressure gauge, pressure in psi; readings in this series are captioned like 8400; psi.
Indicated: 525; psi
